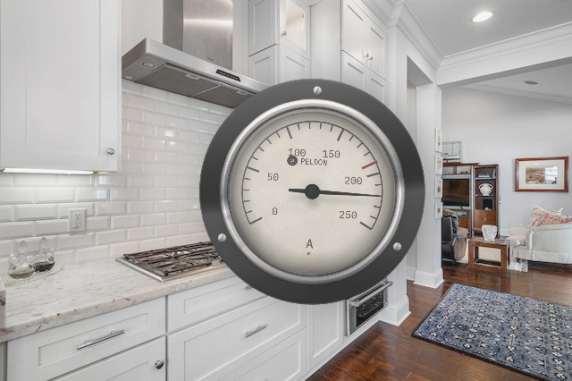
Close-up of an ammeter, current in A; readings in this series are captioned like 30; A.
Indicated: 220; A
